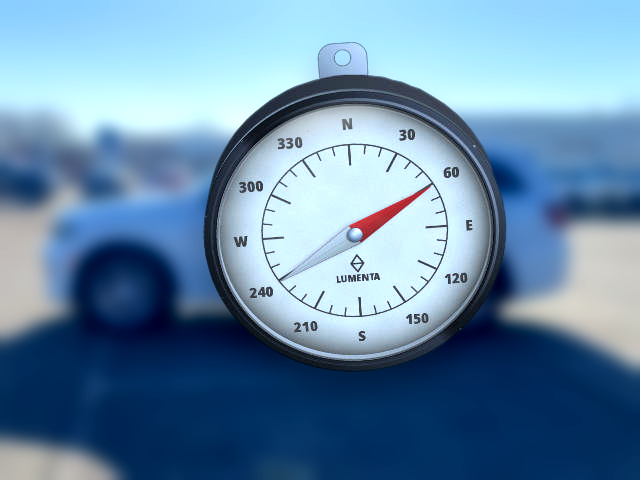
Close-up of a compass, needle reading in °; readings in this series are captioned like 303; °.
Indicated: 60; °
